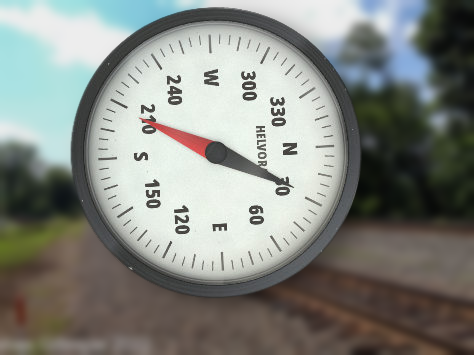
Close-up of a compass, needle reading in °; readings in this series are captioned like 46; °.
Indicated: 207.5; °
